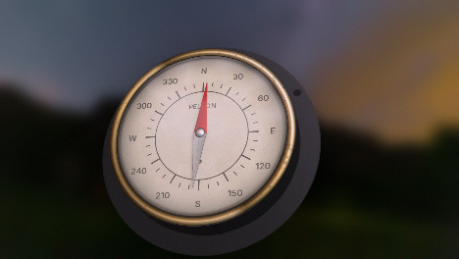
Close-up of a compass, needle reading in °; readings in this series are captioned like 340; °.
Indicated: 5; °
